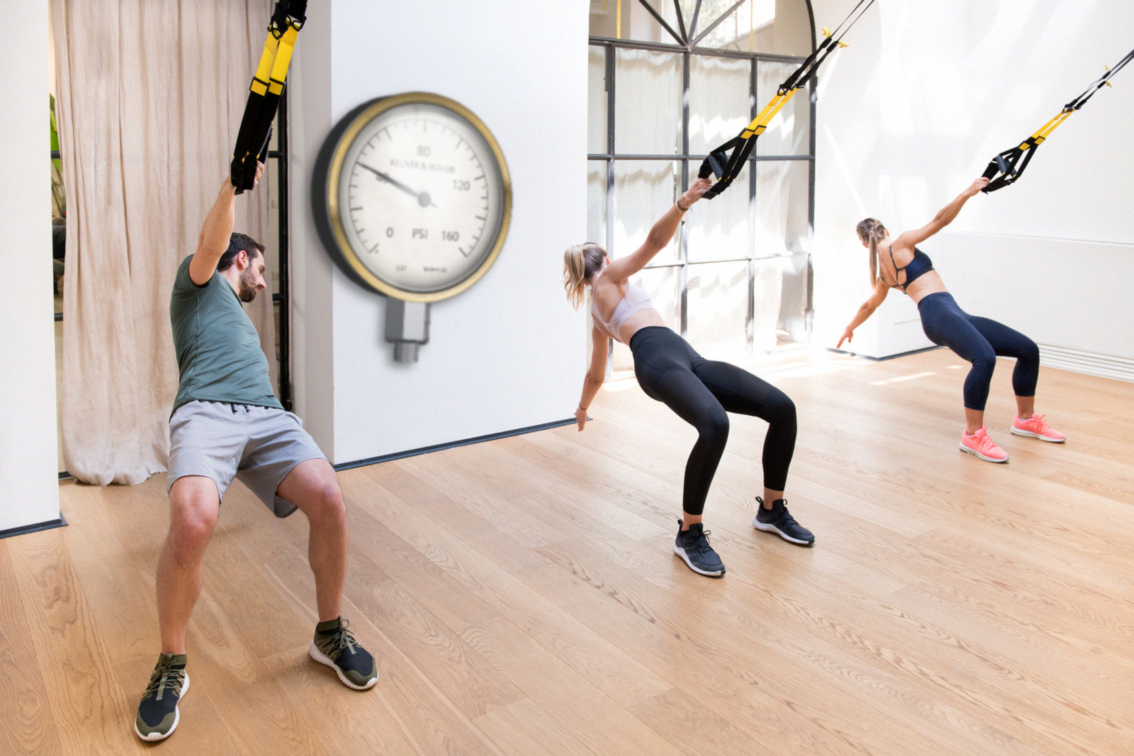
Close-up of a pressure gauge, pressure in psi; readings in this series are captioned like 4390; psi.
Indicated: 40; psi
